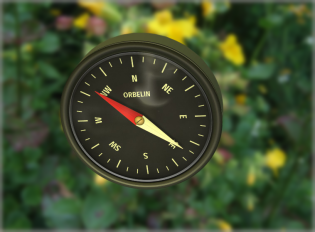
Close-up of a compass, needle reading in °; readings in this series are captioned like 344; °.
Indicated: 310; °
